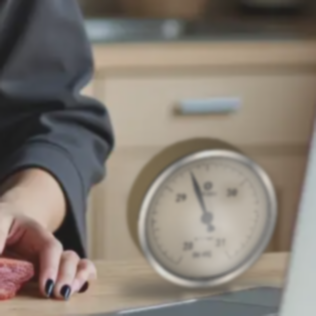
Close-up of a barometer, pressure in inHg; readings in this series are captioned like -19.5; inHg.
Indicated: 29.3; inHg
